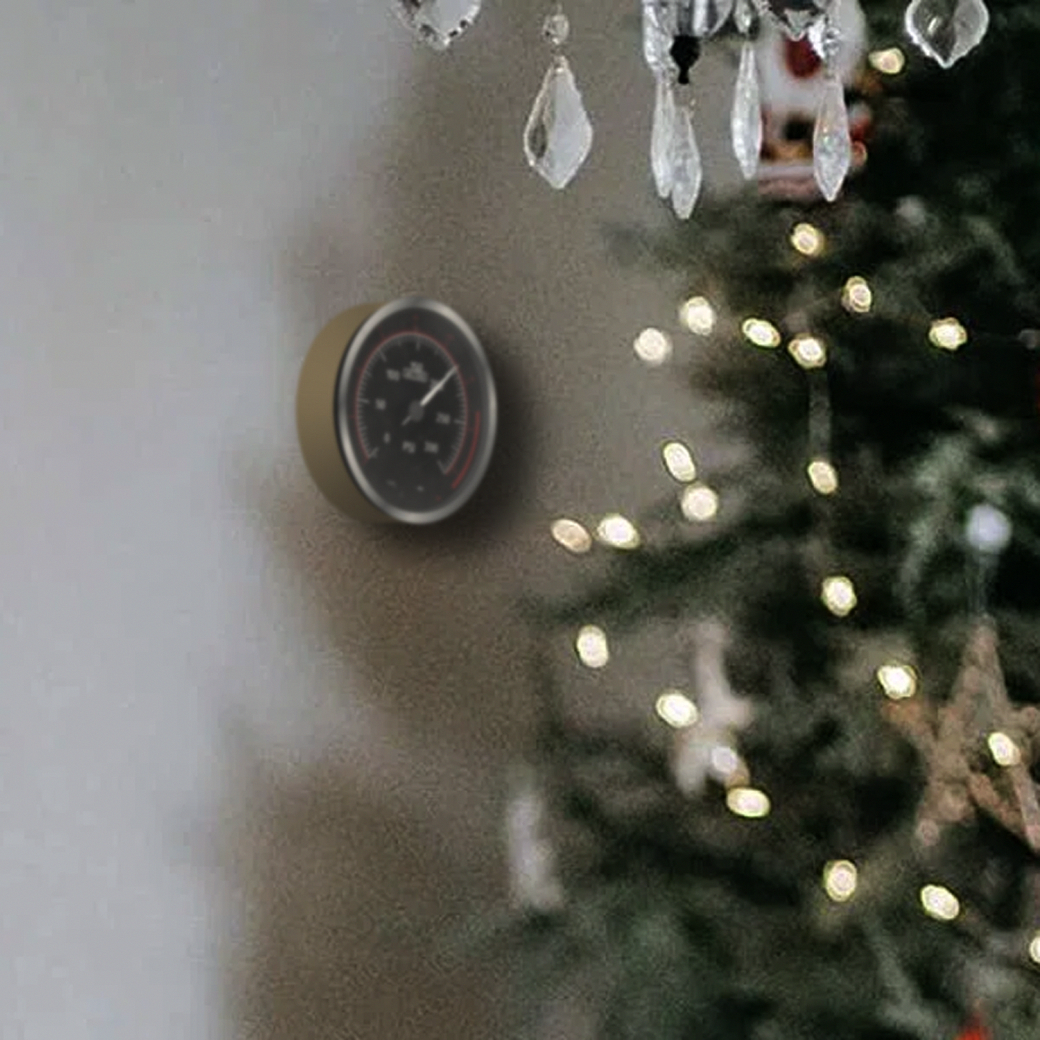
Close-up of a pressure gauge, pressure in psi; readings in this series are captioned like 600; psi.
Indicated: 200; psi
